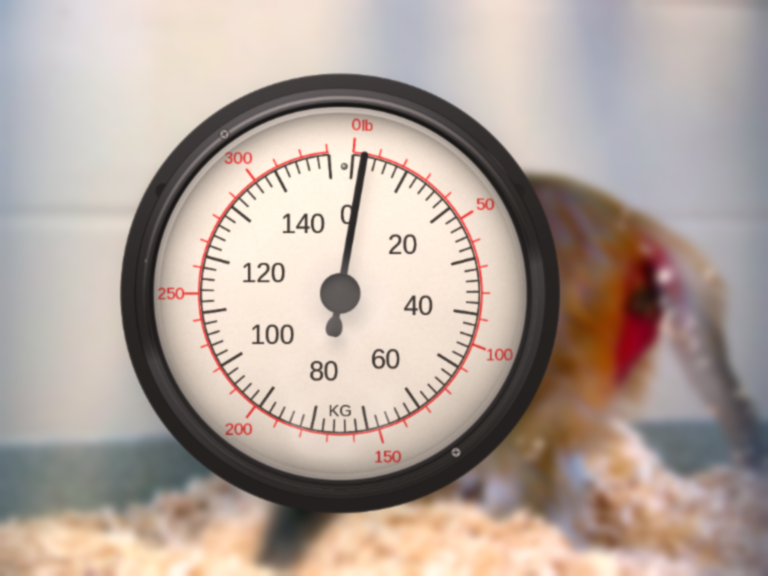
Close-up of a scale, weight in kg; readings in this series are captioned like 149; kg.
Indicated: 2; kg
